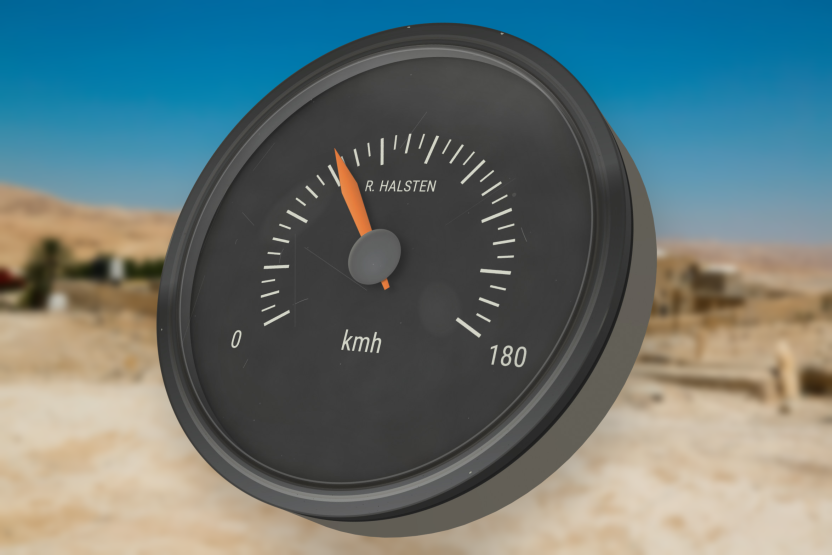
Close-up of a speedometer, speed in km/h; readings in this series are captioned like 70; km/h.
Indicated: 65; km/h
